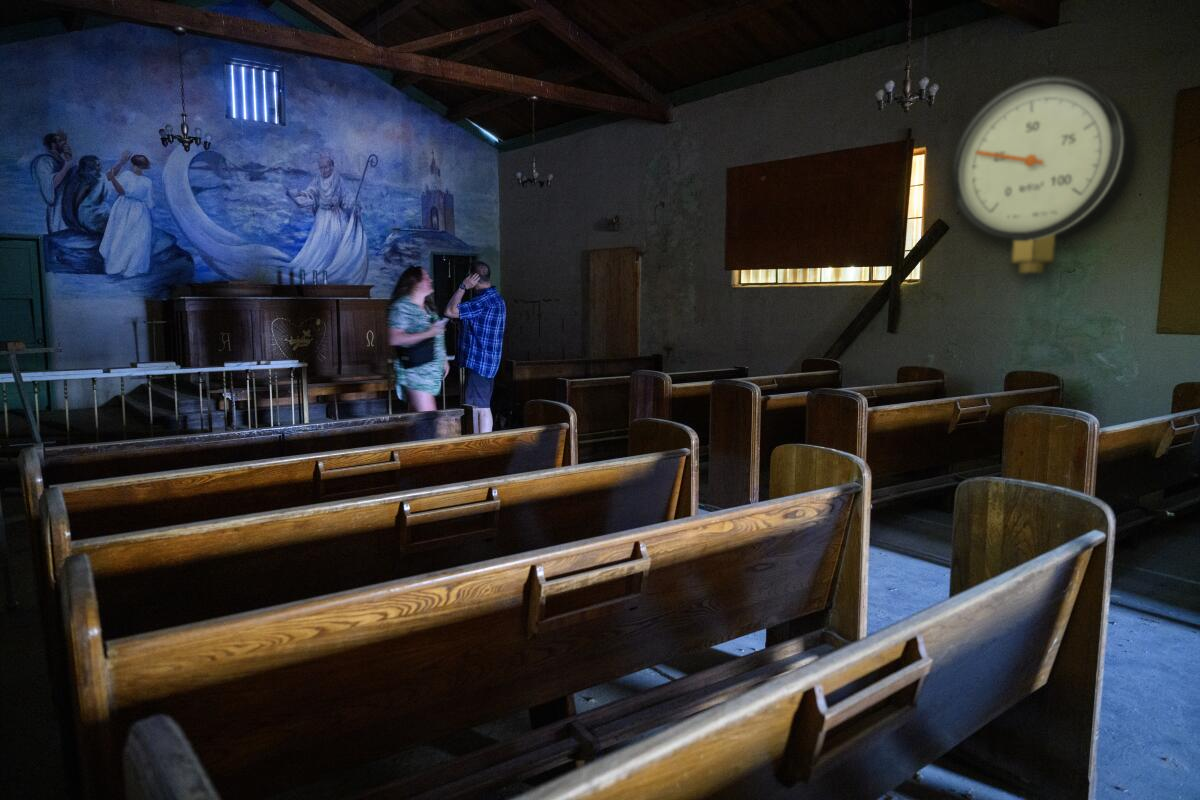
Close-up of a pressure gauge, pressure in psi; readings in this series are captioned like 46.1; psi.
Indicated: 25; psi
